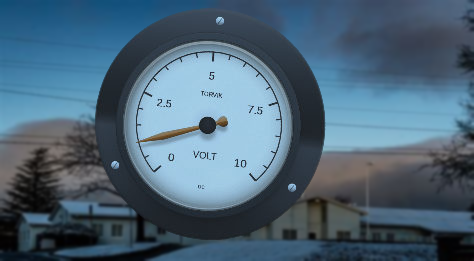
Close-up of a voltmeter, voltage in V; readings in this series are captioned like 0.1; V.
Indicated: 1; V
